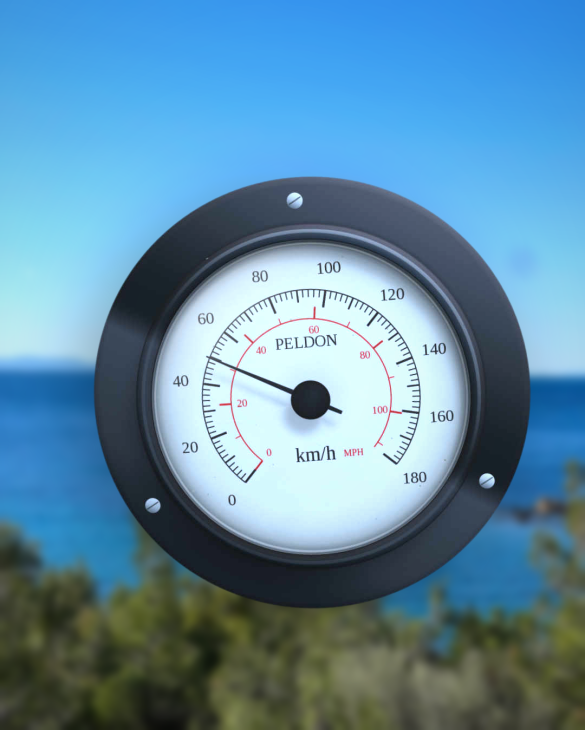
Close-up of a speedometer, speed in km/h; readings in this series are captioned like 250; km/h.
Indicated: 50; km/h
